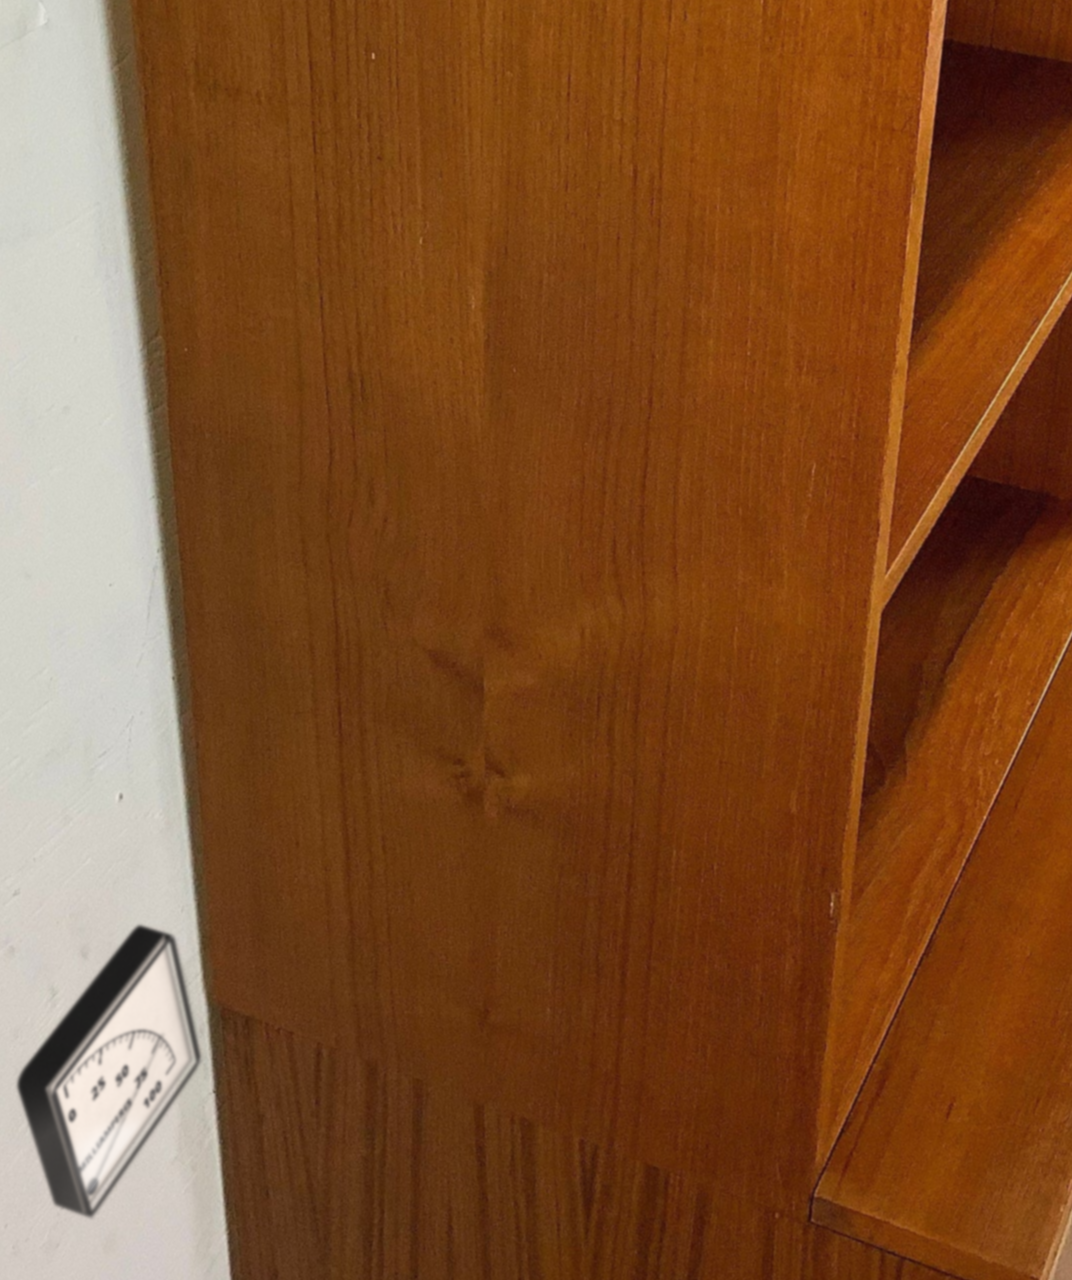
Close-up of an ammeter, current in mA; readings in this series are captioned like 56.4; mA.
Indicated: 75; mA
